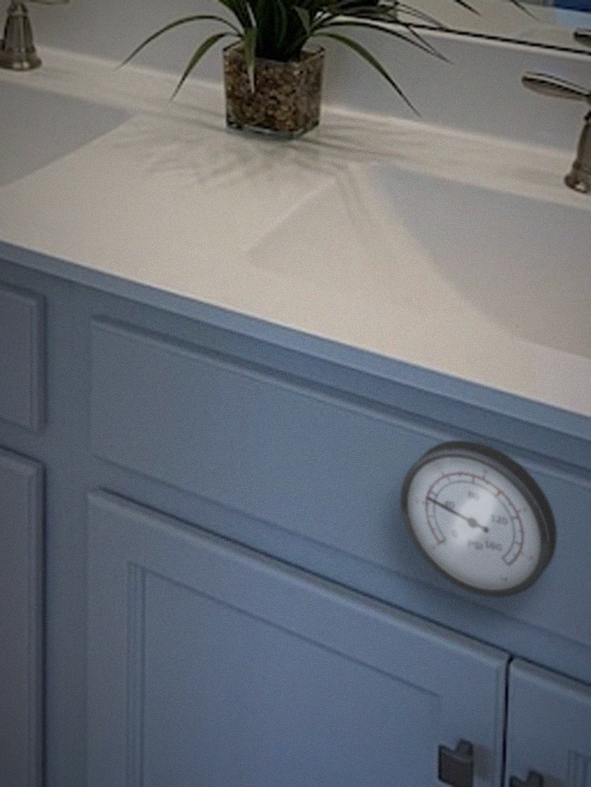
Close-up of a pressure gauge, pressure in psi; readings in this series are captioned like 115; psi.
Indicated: 35; psi
